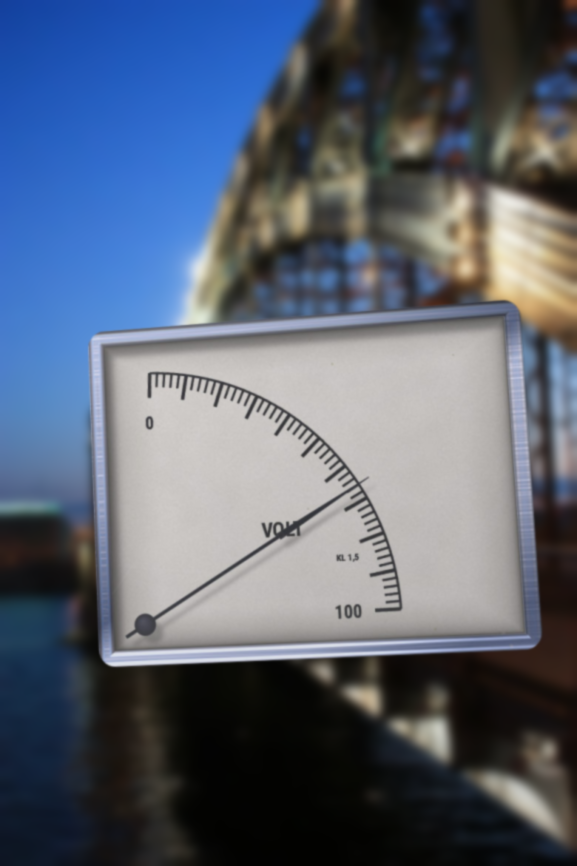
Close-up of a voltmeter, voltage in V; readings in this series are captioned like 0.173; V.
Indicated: 66; V
